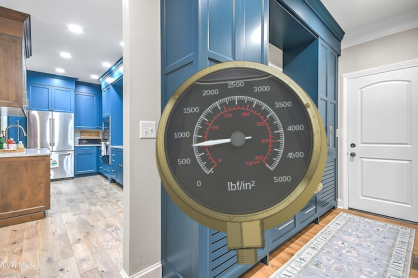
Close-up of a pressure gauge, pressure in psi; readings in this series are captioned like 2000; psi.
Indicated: 750; psi
